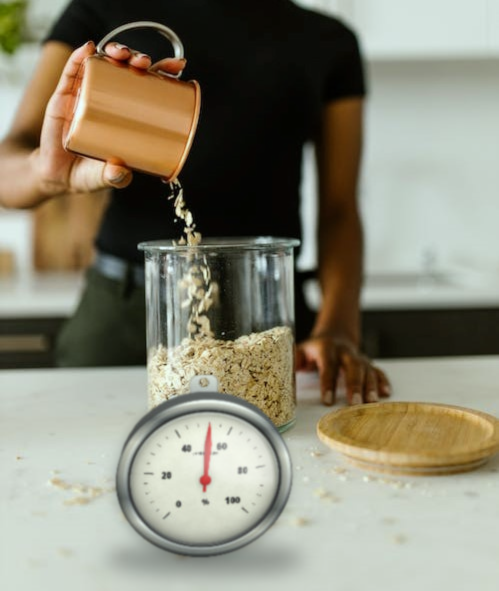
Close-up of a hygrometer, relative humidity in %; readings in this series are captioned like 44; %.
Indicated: 52; %
